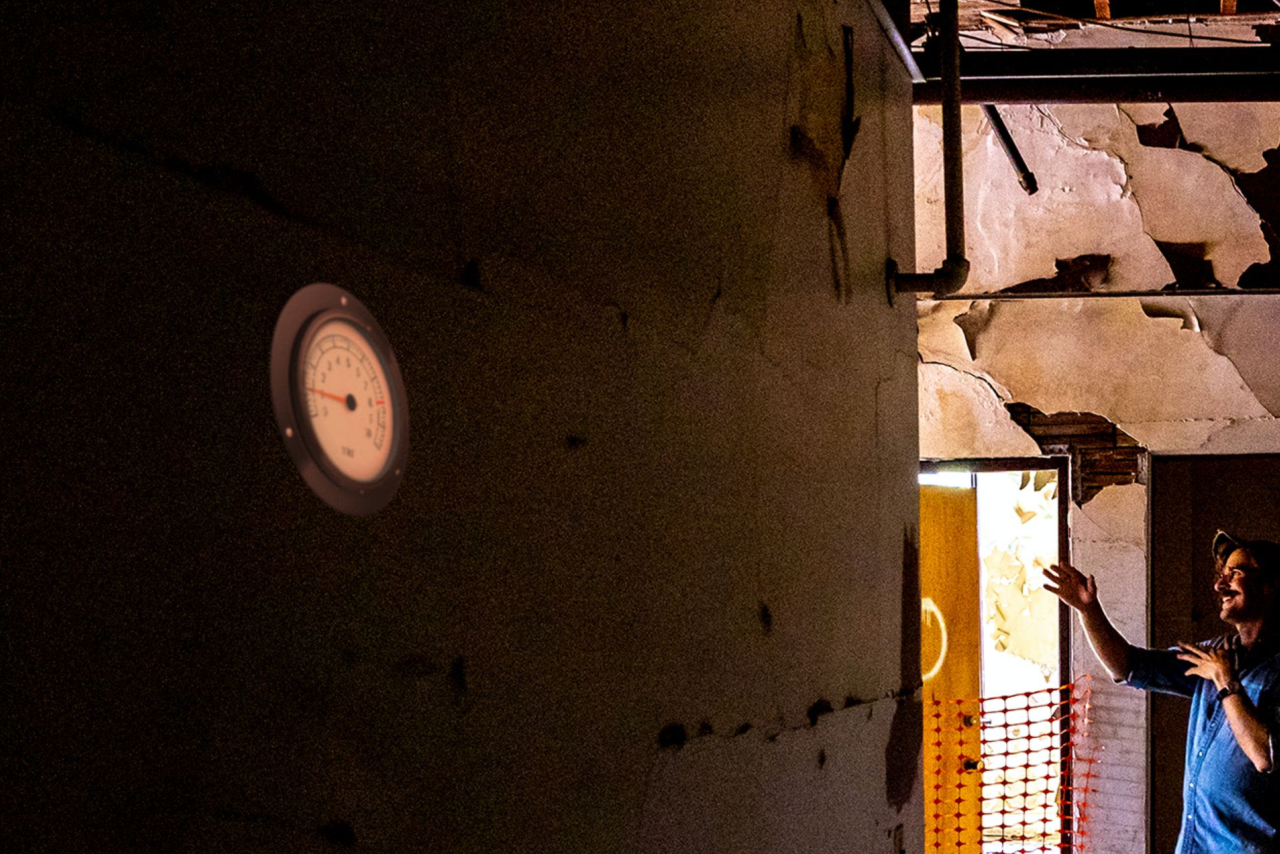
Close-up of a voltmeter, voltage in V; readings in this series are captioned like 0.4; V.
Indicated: 1; V
